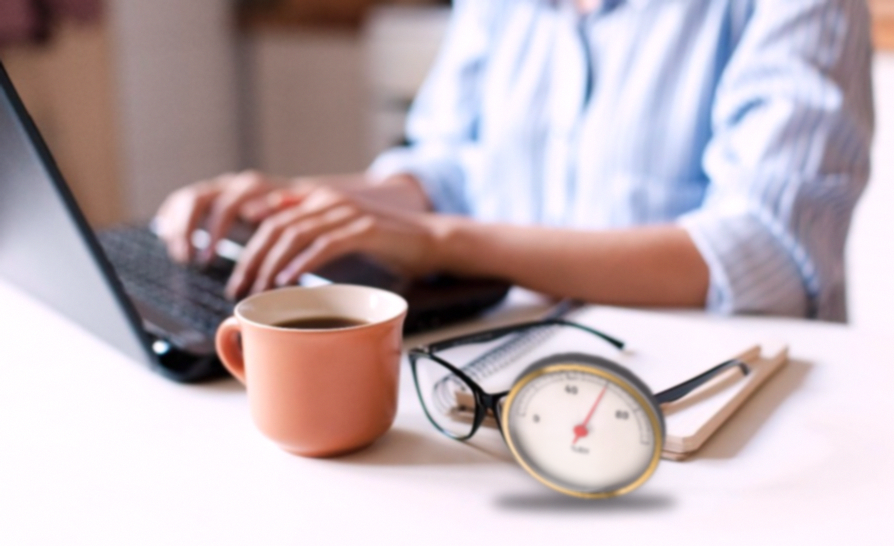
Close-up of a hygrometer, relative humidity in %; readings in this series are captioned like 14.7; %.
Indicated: 60; %
